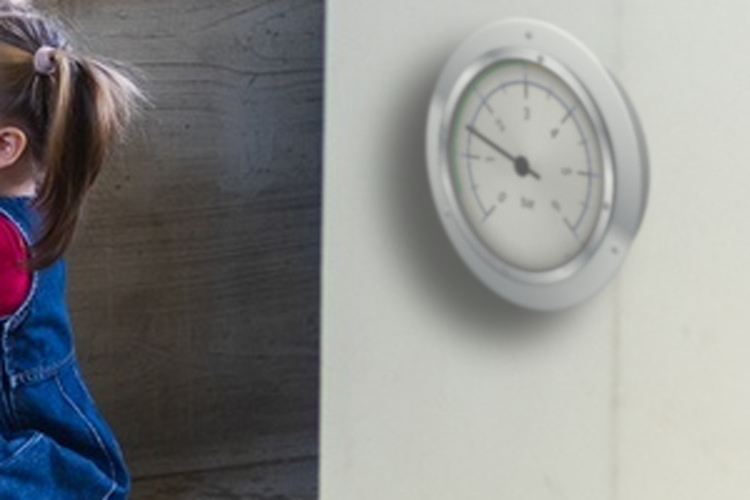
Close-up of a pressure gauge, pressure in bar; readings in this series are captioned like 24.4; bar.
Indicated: 1.5; bar
